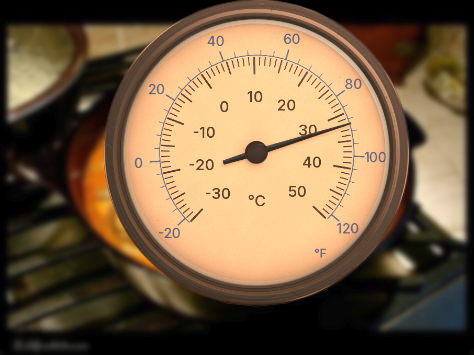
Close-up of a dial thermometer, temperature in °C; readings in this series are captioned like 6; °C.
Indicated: 32; °C
